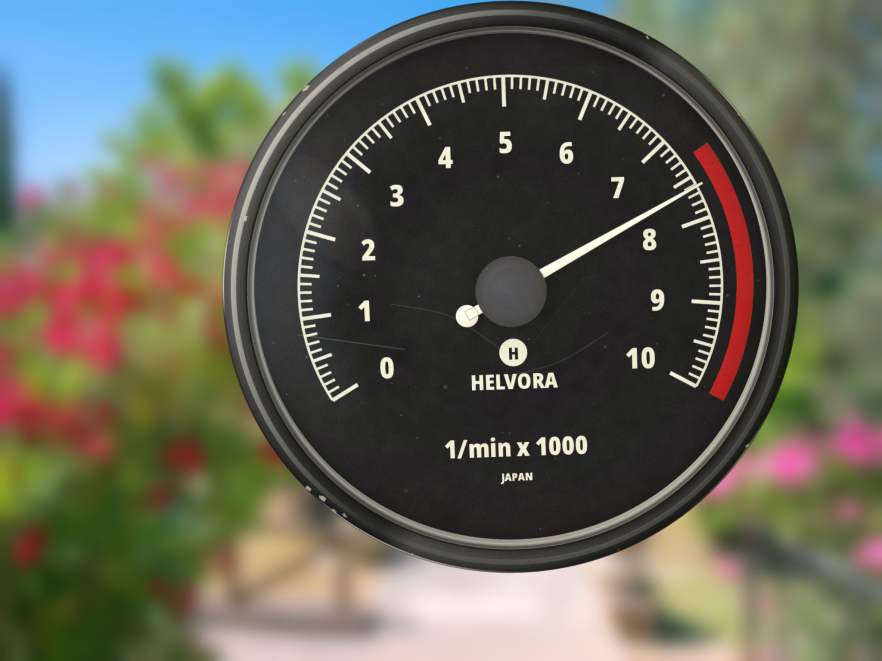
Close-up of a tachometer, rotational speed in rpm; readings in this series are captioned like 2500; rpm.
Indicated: 7600; rpm
